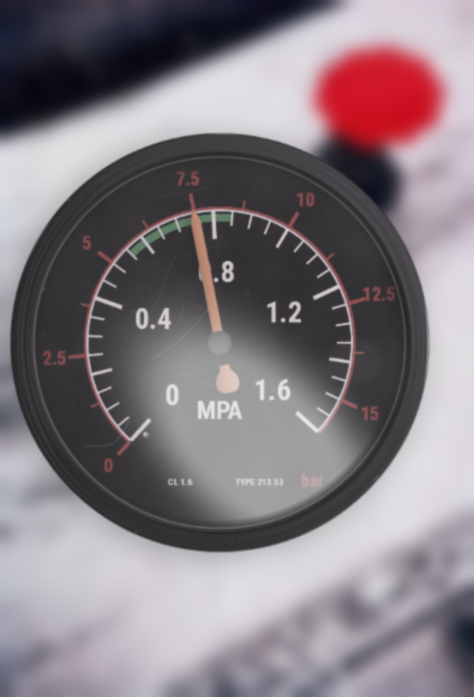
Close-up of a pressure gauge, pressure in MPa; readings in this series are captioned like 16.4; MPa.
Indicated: 0.75; MPa
